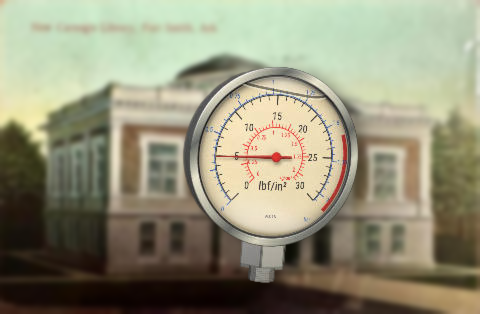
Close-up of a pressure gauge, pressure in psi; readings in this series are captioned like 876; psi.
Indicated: 5; psi
